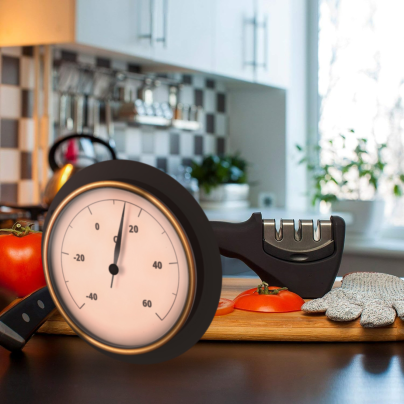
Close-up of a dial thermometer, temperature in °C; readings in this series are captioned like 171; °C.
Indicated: 15; °C
